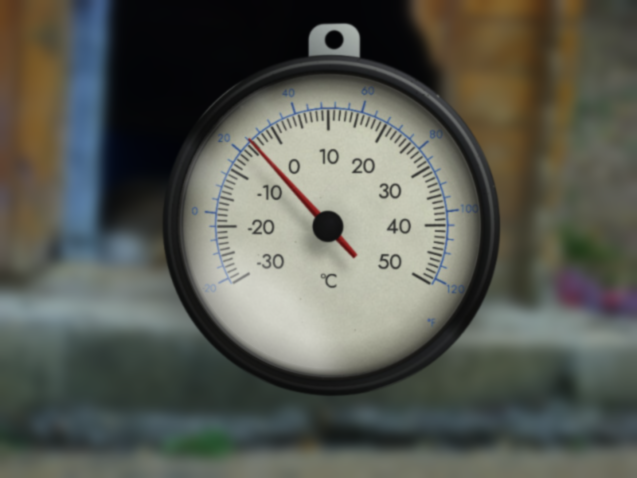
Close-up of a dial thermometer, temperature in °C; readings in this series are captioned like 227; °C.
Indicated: -4; °C
